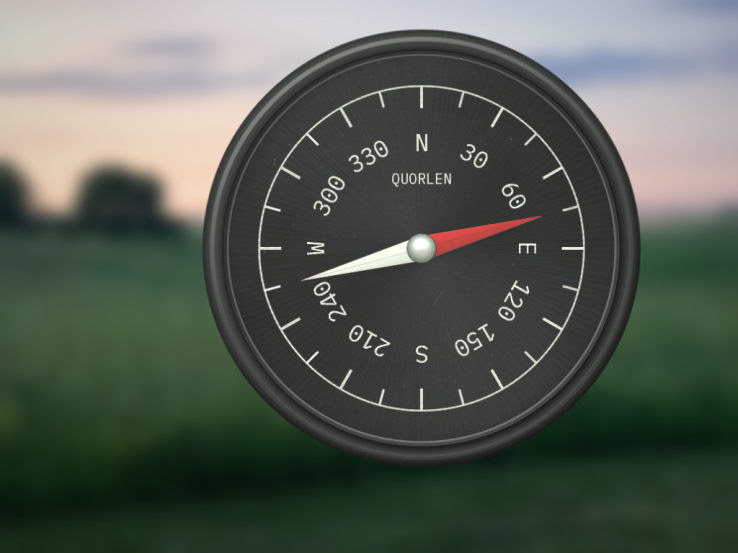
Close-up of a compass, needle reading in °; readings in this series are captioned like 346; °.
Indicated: 75; °
